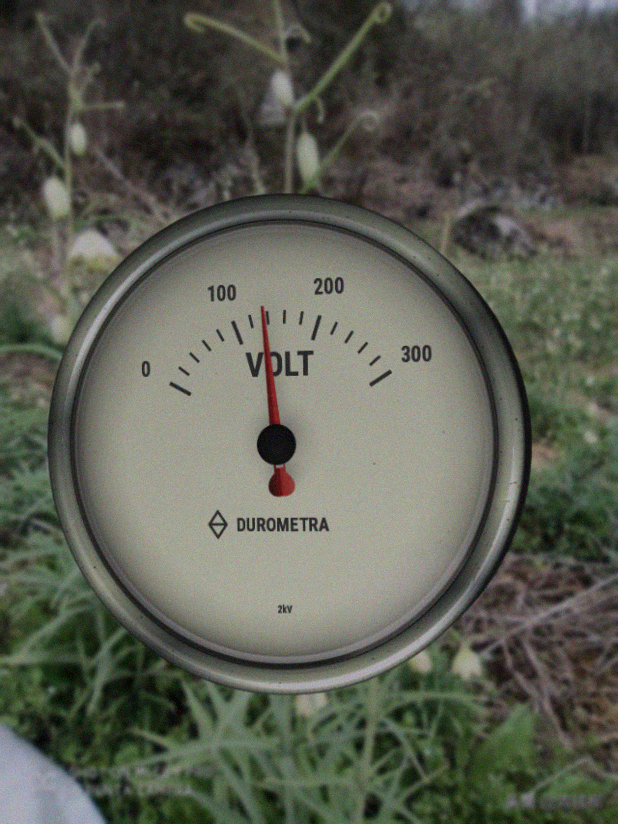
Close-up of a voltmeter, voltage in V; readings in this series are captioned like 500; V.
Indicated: 140; V
